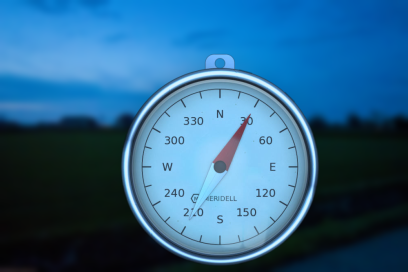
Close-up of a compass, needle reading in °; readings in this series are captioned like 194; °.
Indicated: 30; °
